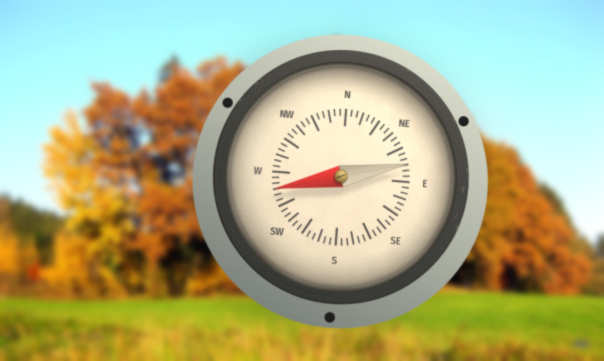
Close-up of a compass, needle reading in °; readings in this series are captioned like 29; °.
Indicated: 255; °
